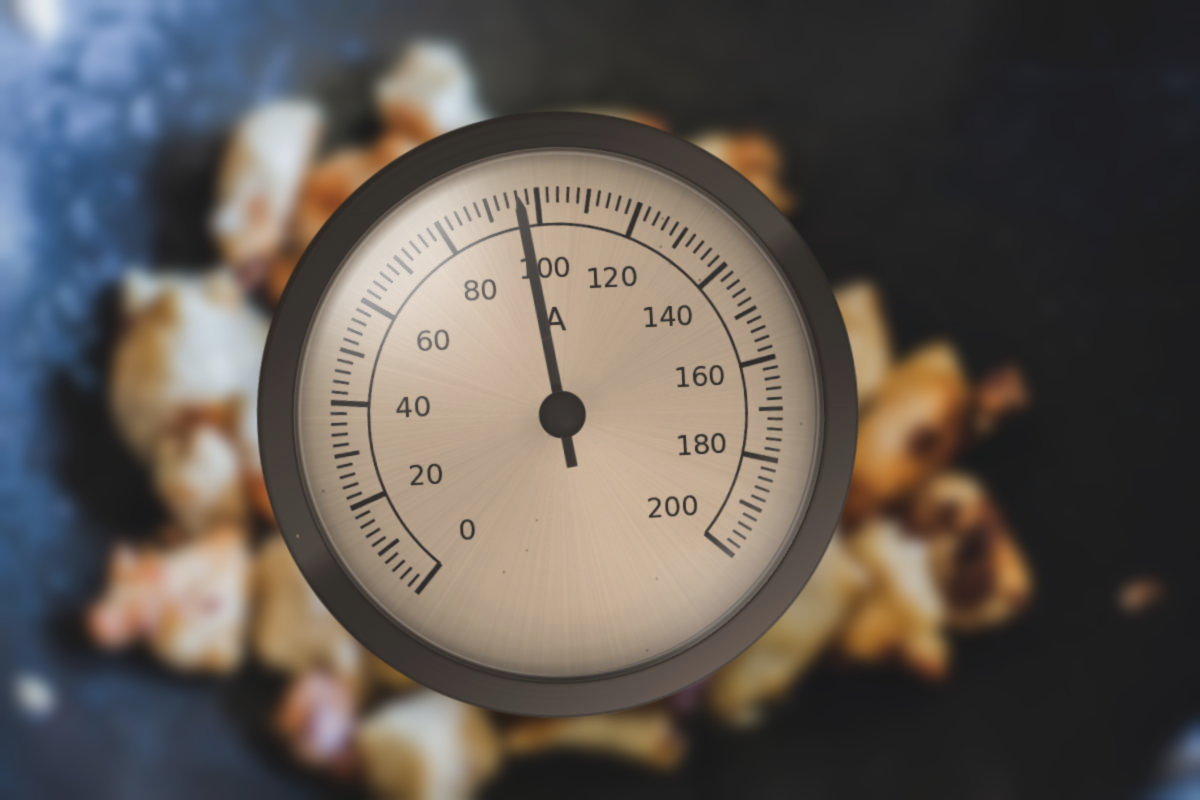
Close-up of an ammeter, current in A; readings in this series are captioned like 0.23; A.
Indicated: 96; A
